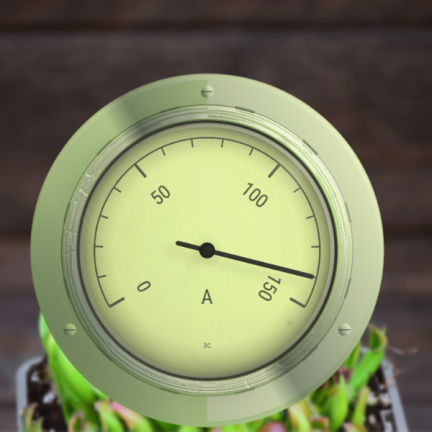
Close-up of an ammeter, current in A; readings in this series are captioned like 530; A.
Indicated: 140; A
